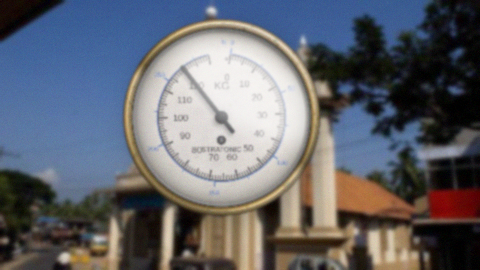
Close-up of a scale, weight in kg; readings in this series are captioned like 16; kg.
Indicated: 120; kg
